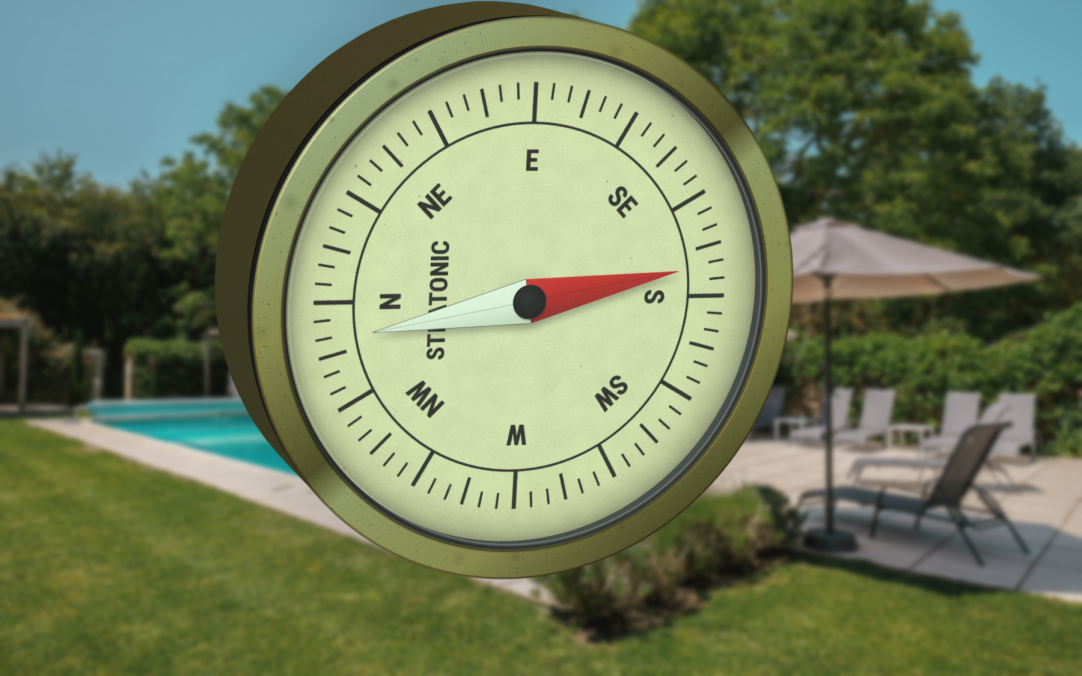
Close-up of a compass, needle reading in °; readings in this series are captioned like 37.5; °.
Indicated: 170; °
